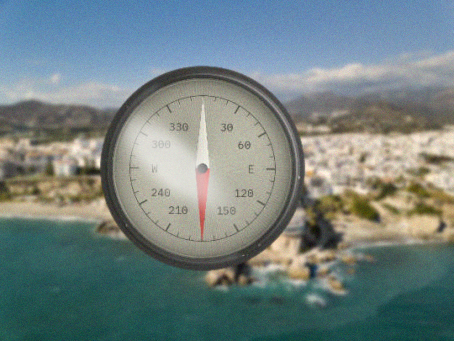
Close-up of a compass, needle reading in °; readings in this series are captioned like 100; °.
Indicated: 180; °
